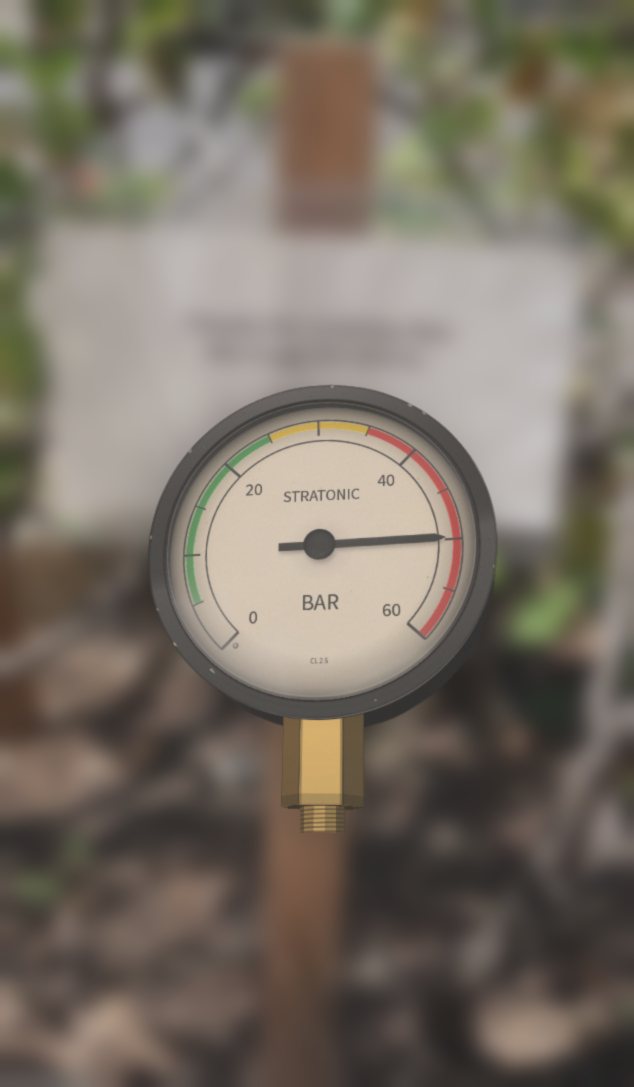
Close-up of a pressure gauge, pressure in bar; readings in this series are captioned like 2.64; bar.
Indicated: 50; bar
